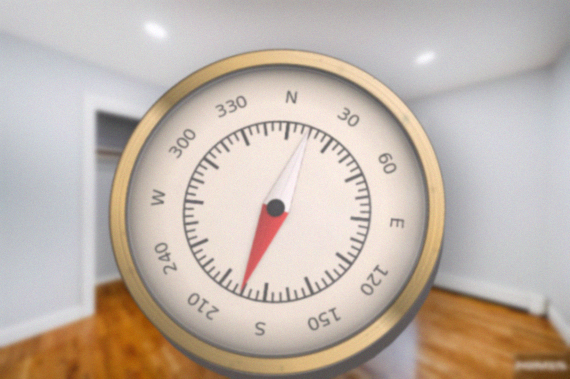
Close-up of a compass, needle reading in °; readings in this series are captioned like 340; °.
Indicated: 195; °
